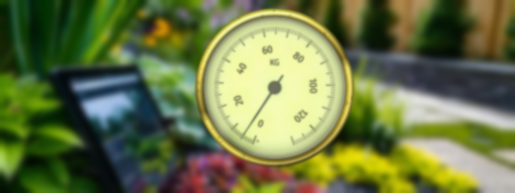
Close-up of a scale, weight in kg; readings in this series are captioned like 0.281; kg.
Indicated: 5; kg
